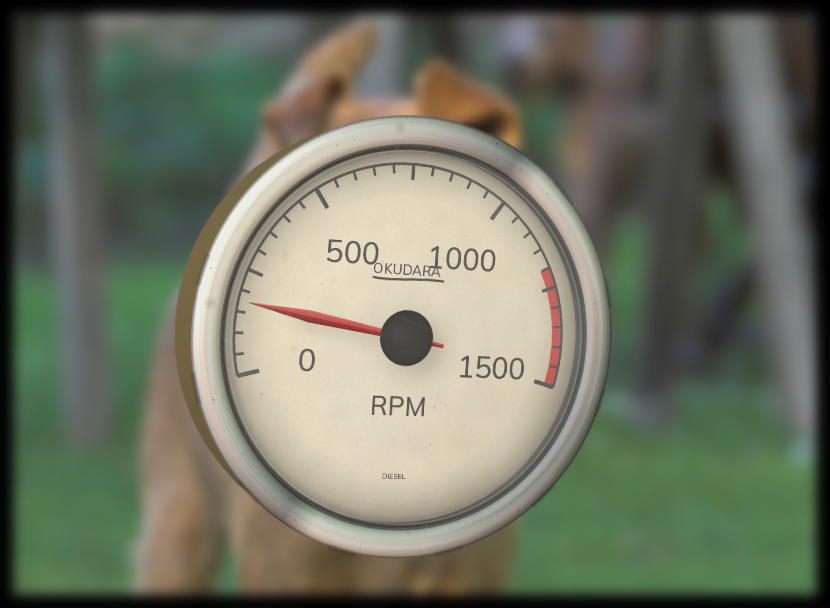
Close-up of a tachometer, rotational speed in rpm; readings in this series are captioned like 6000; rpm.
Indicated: 175; rpm
